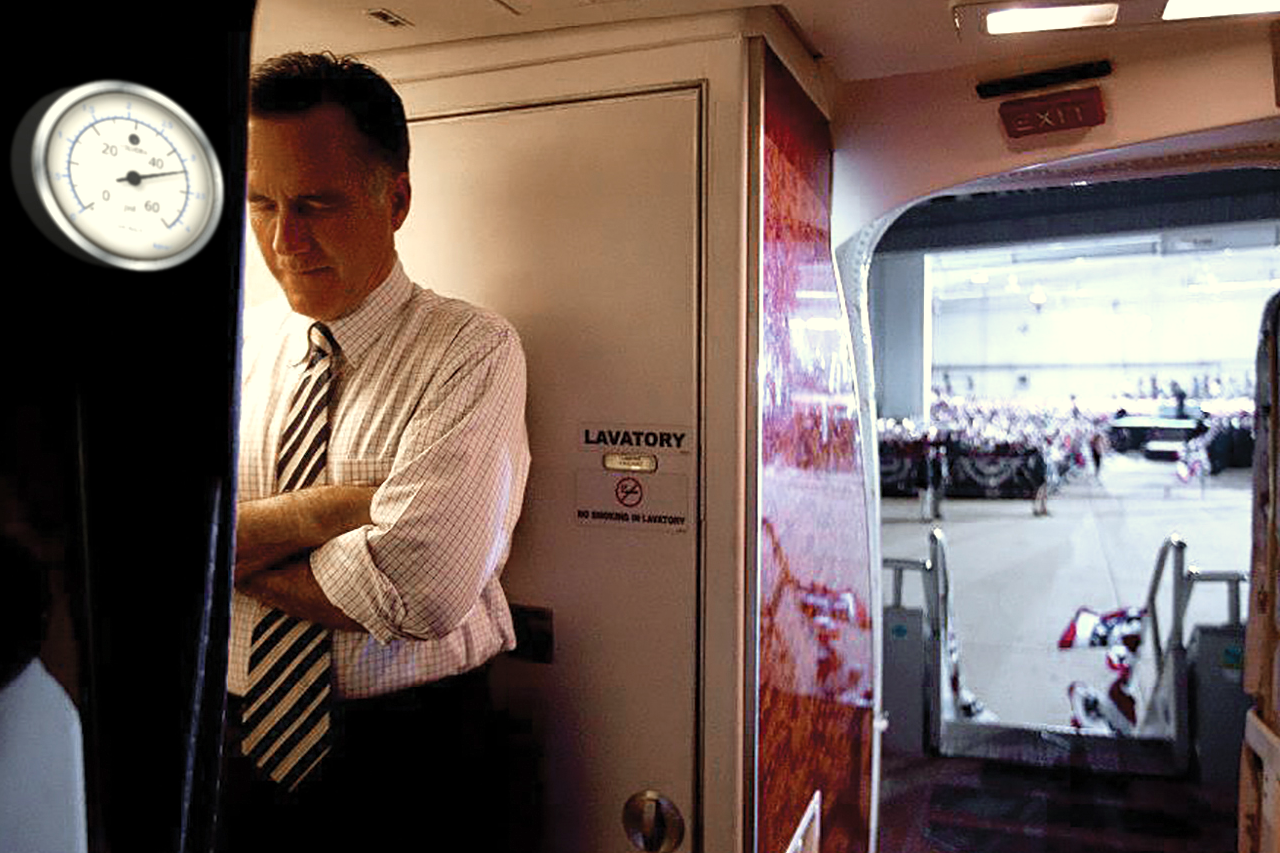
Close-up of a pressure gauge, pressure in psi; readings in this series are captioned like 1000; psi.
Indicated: 45; psi
